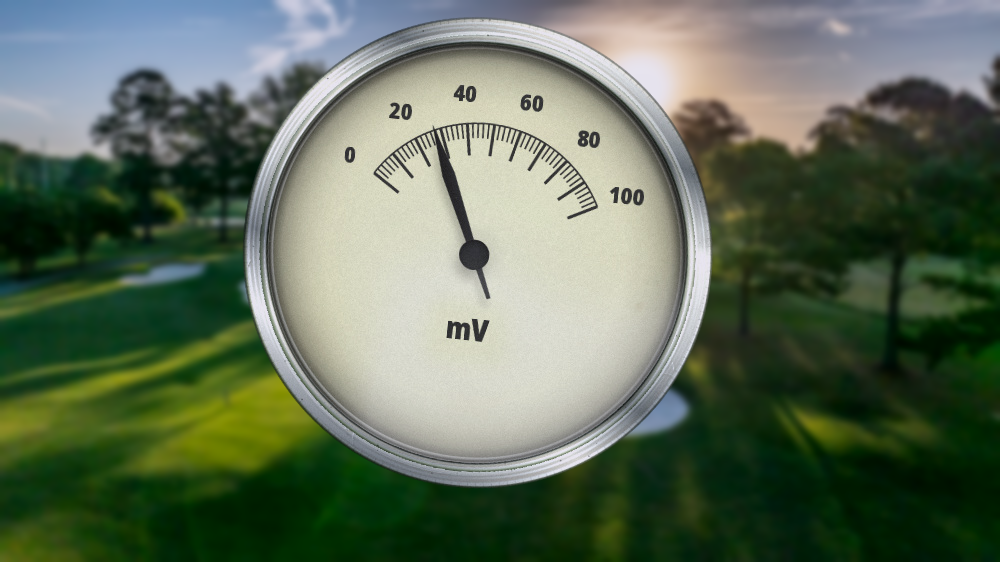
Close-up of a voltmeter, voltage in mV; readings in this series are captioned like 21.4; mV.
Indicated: 28; mV
